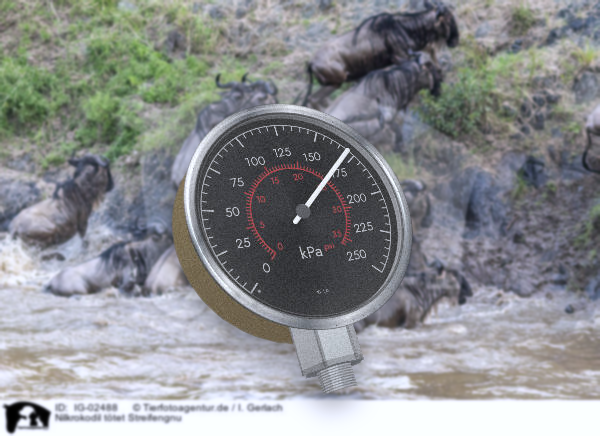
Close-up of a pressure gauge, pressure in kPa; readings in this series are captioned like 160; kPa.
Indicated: 170; kPa
